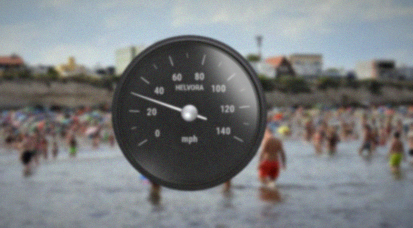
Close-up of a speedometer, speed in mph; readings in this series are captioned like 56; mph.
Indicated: 30; mph
